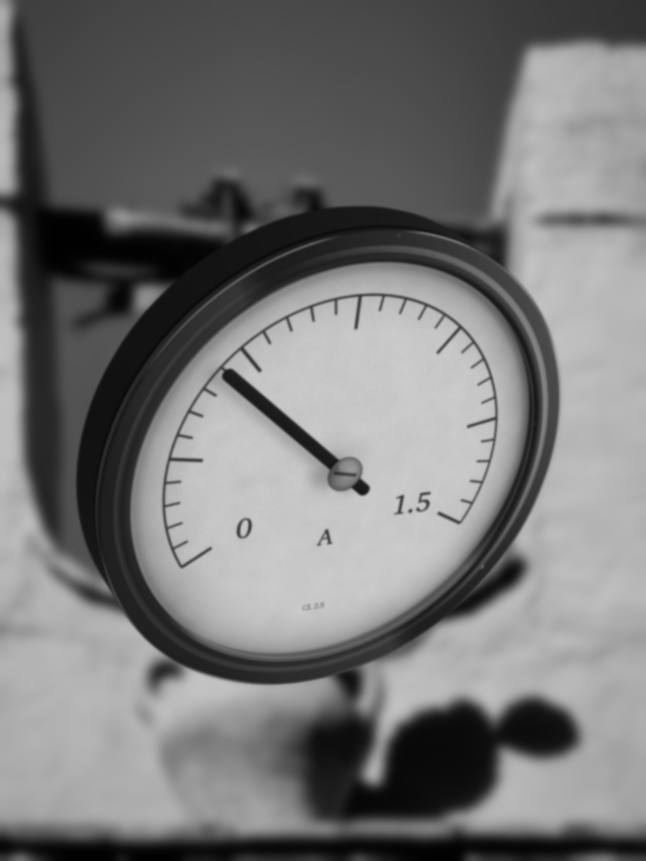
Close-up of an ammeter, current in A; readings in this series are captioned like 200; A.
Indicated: 0.45; A
